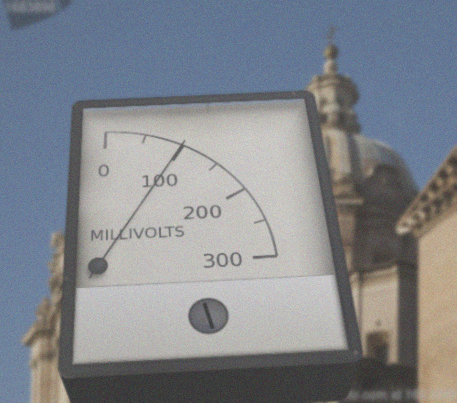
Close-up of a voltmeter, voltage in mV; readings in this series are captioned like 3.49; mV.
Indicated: 100; mV
